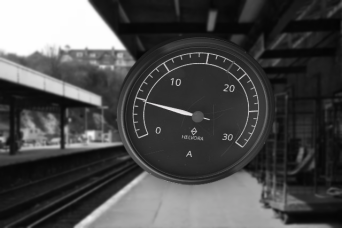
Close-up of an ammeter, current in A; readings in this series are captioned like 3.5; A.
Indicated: 5; A
